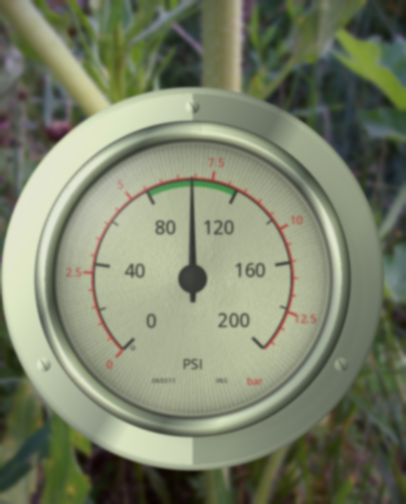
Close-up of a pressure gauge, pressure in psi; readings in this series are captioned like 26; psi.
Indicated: 100; psi
